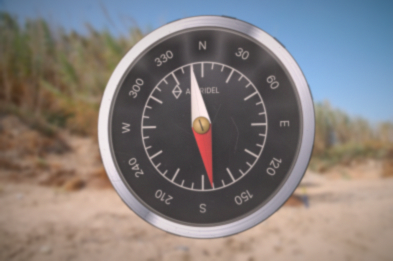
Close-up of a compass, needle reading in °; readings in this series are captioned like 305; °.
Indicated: 170; °
